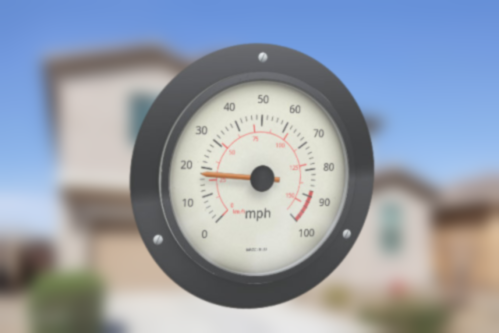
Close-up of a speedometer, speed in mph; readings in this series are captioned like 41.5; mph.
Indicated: 18; mph
